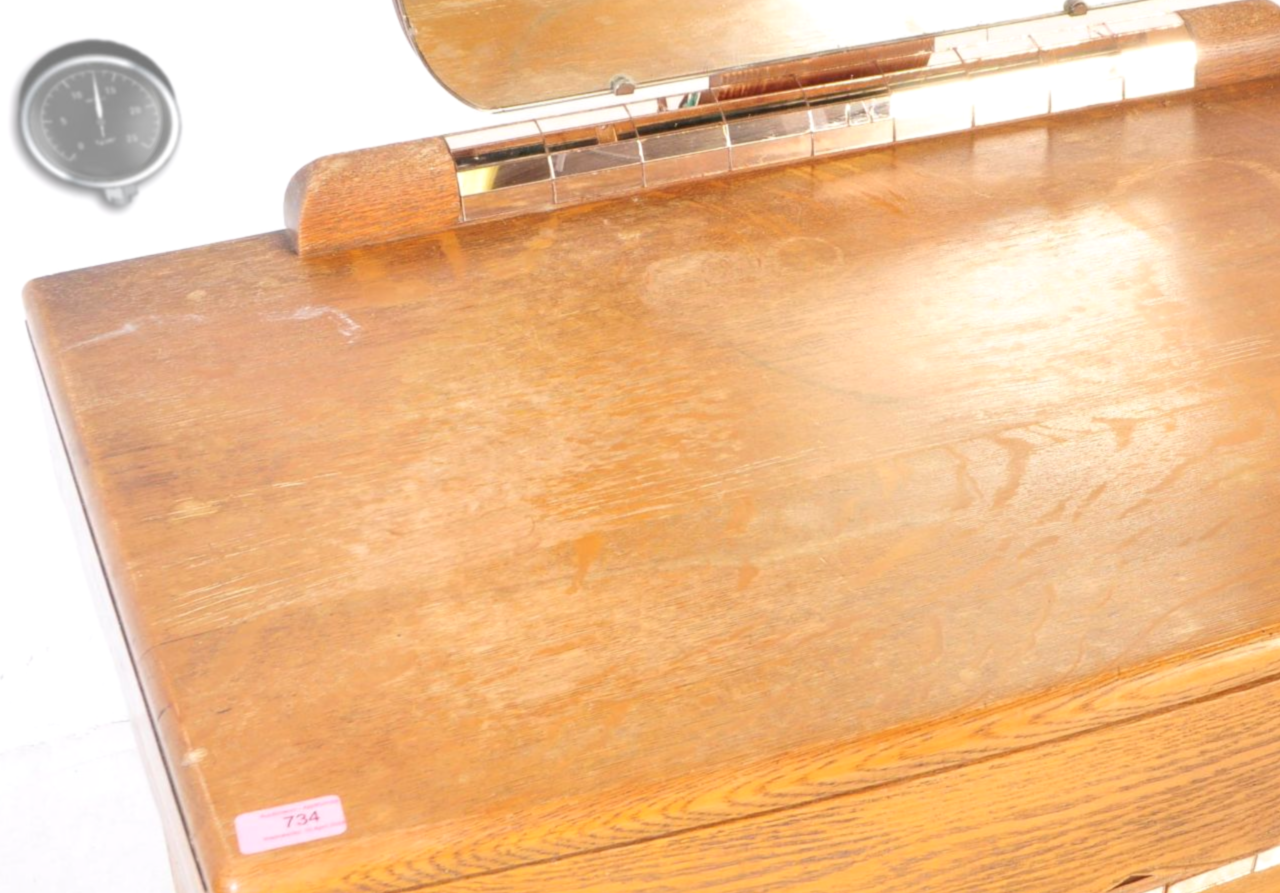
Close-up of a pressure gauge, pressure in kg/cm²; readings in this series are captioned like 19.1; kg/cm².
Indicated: 13; kg/cm²
